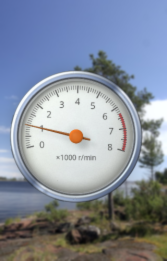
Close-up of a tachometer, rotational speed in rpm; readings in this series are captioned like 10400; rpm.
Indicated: 1000; rpm
